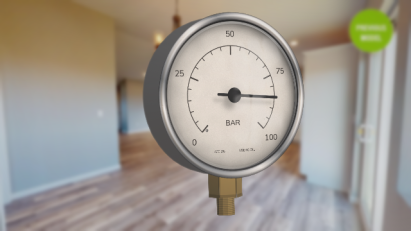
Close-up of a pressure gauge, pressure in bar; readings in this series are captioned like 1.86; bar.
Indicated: 85; bar
